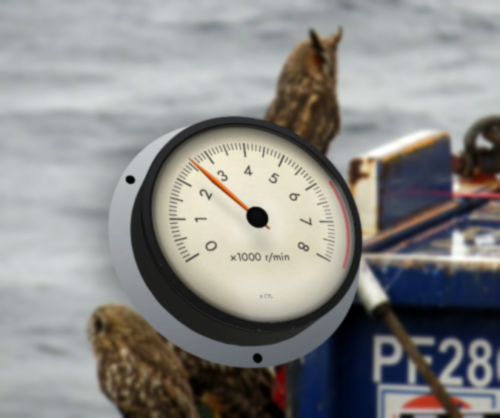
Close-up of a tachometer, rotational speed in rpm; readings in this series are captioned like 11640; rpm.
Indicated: 2500; rpm
